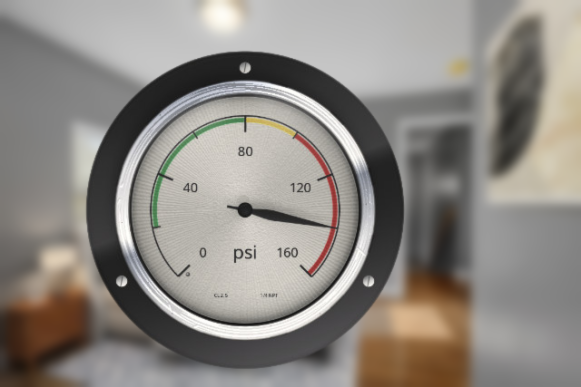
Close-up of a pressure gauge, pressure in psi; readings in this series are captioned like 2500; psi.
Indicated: 140; psi
